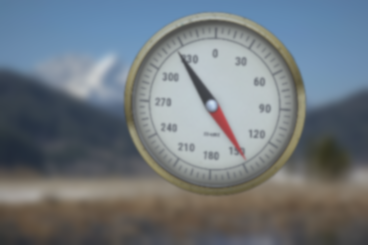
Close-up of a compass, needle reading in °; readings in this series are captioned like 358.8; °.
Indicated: 145; °
